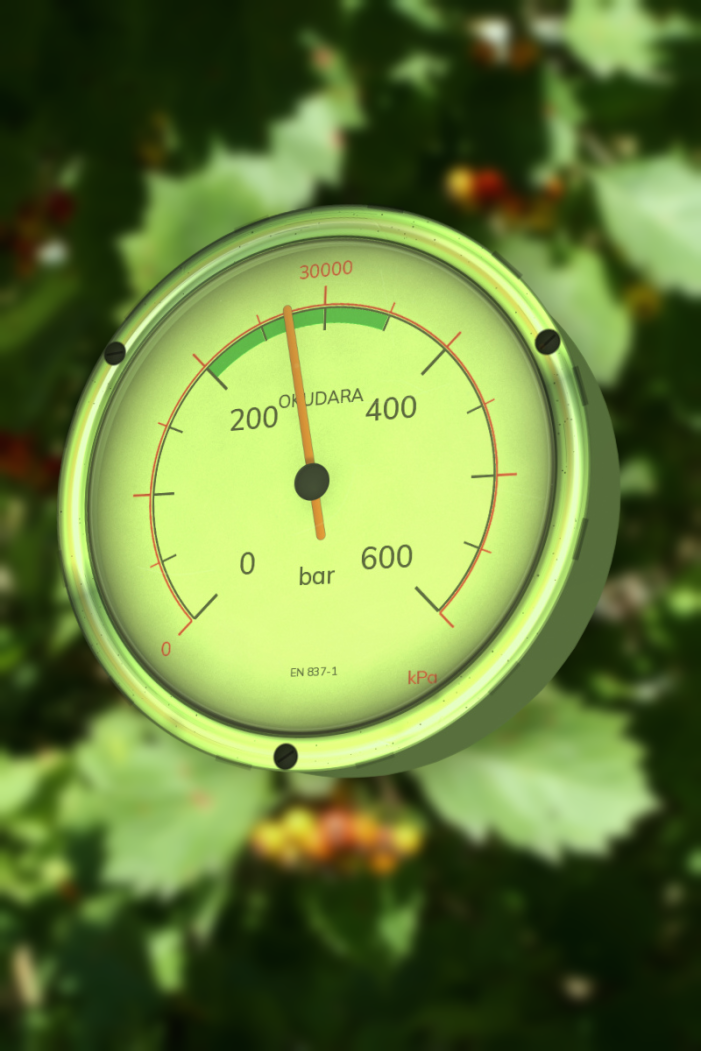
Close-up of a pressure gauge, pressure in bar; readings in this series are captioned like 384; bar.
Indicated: 275; bar
